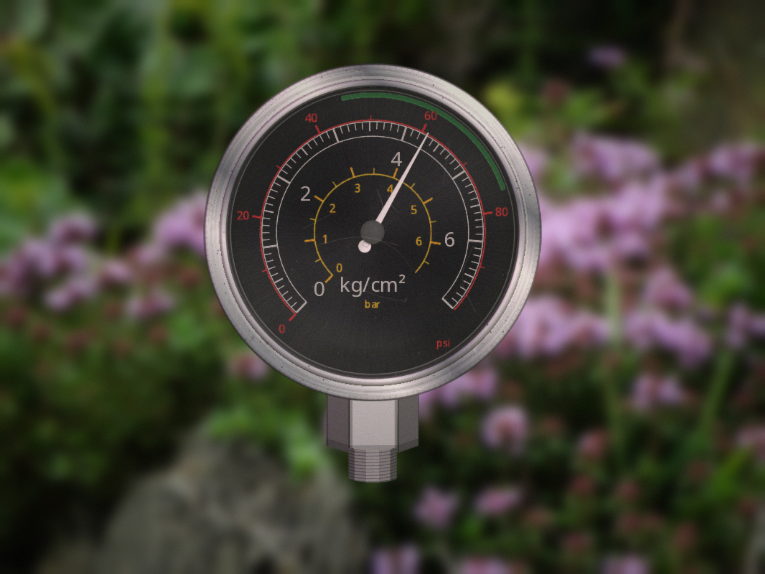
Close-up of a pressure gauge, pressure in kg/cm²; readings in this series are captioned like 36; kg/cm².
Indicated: 4.3; kg/cm²
